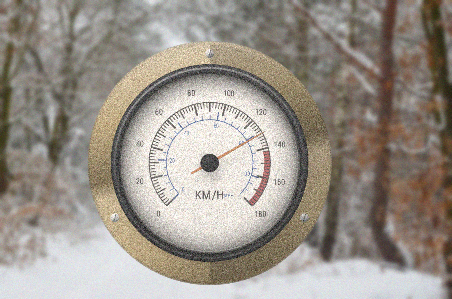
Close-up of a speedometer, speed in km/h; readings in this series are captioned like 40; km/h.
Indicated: 130; km/h
